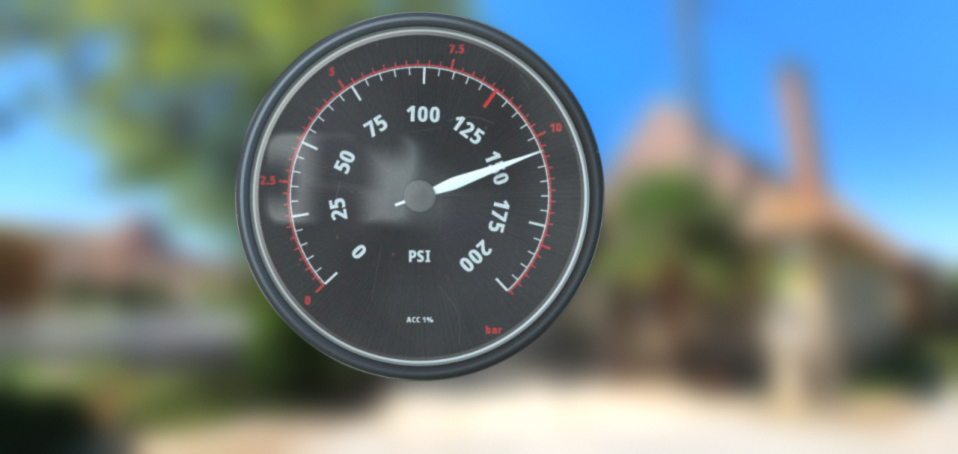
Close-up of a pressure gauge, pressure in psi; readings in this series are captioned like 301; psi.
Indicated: 150; psi
